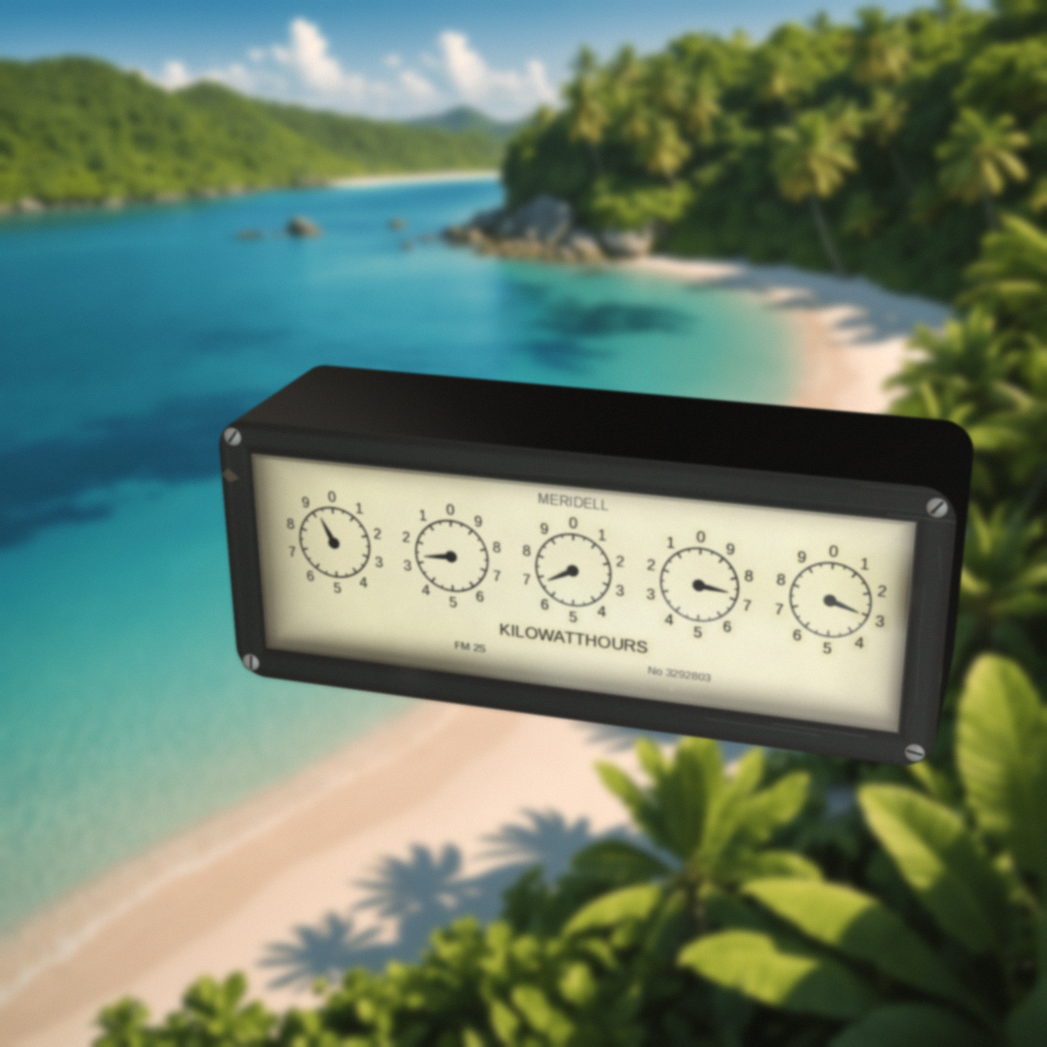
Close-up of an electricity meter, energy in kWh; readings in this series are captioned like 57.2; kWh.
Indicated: 92673; kWh
